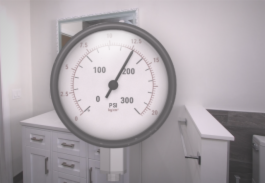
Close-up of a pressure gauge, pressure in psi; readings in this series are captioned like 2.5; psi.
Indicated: 180; psi
